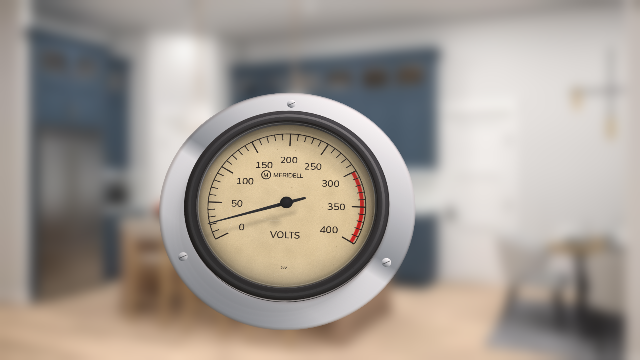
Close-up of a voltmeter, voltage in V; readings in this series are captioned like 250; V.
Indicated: 20; V
